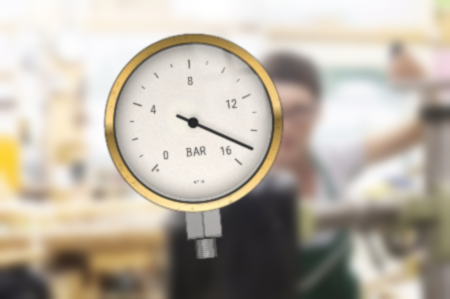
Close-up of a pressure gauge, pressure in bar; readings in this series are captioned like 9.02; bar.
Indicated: 15; bar
